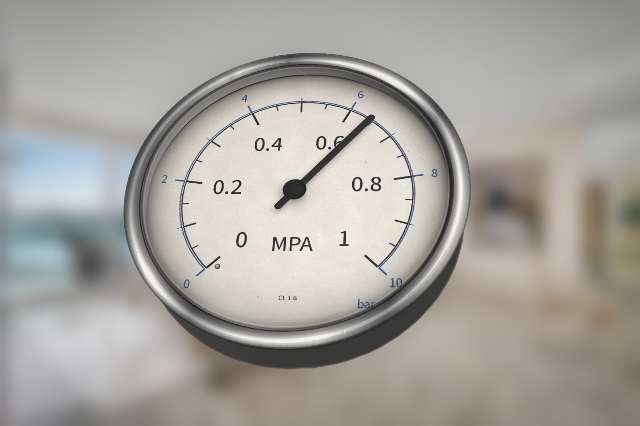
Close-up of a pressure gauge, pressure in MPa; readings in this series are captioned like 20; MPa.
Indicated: 0.65; MPa
